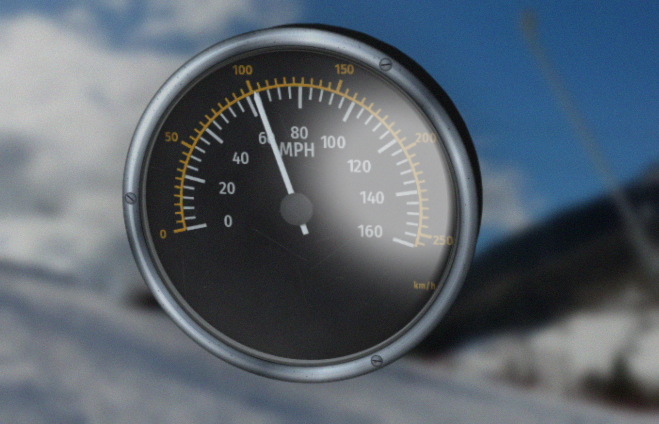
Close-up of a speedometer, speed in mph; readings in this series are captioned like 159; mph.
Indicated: 64; mph
